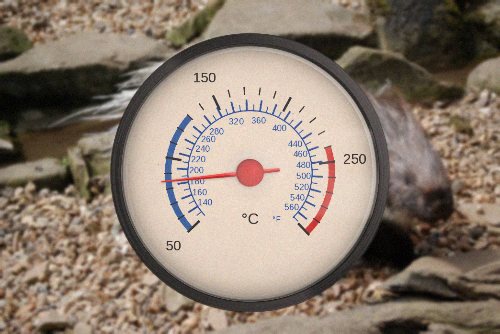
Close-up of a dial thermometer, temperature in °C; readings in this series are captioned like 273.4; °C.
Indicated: 85; °C
